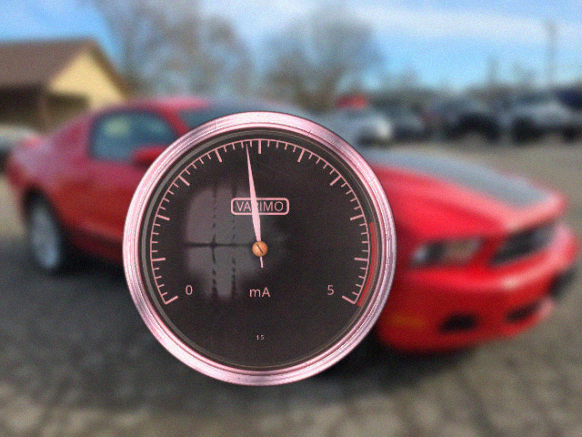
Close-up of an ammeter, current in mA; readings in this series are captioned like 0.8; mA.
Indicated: 2.35; mA
